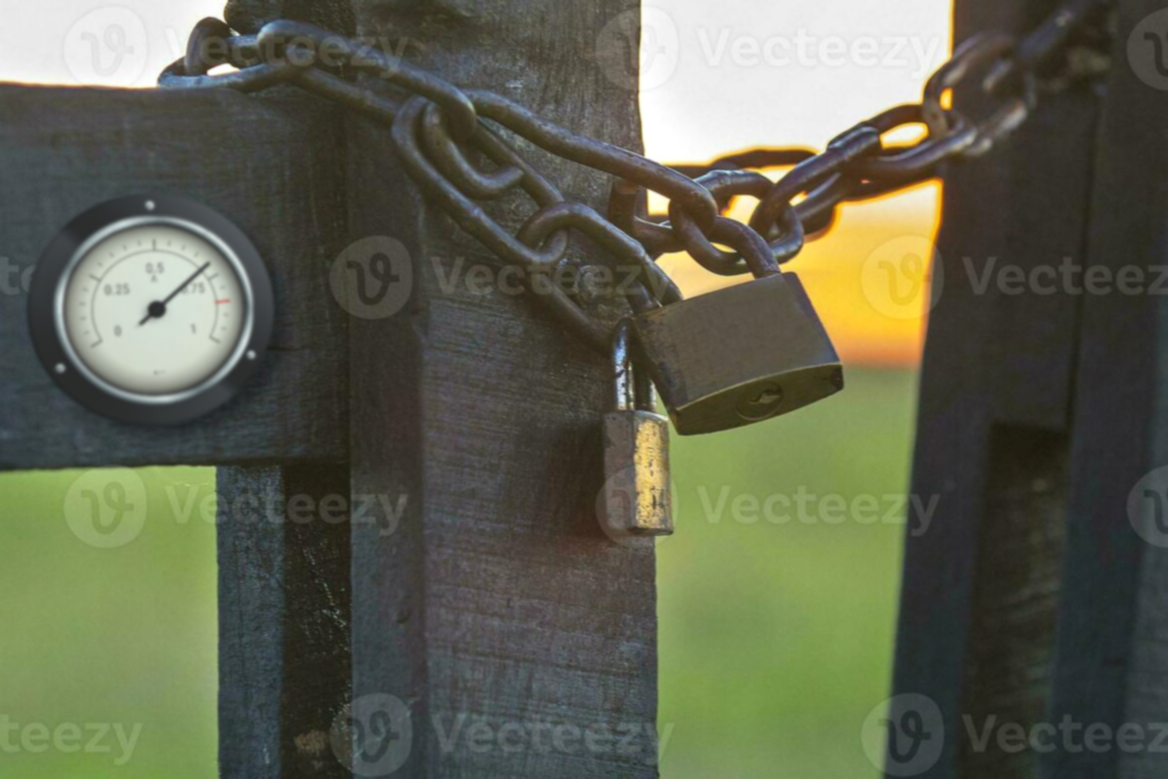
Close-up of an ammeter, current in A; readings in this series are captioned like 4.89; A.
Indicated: 0.7; A
